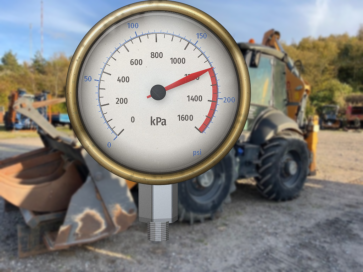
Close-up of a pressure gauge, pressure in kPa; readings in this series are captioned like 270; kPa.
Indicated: 1200; kPa
